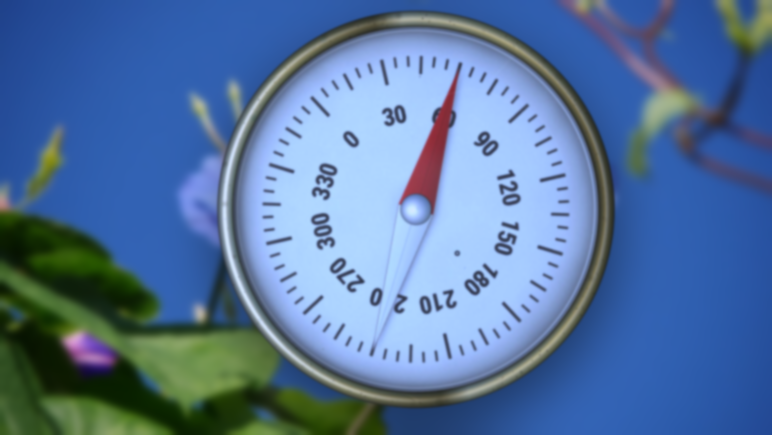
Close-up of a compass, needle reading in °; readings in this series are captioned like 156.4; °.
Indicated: 60; °
